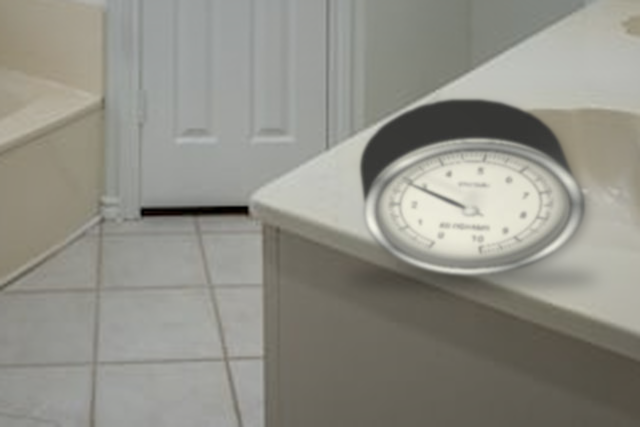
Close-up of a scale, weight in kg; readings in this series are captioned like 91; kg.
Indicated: 3; kg
